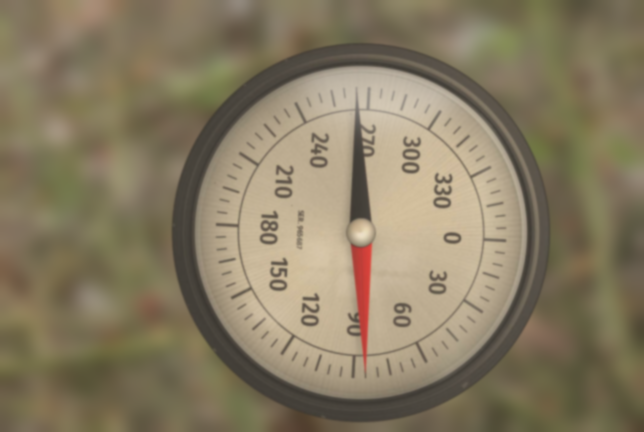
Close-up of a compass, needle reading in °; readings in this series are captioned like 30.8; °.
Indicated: 85; °
